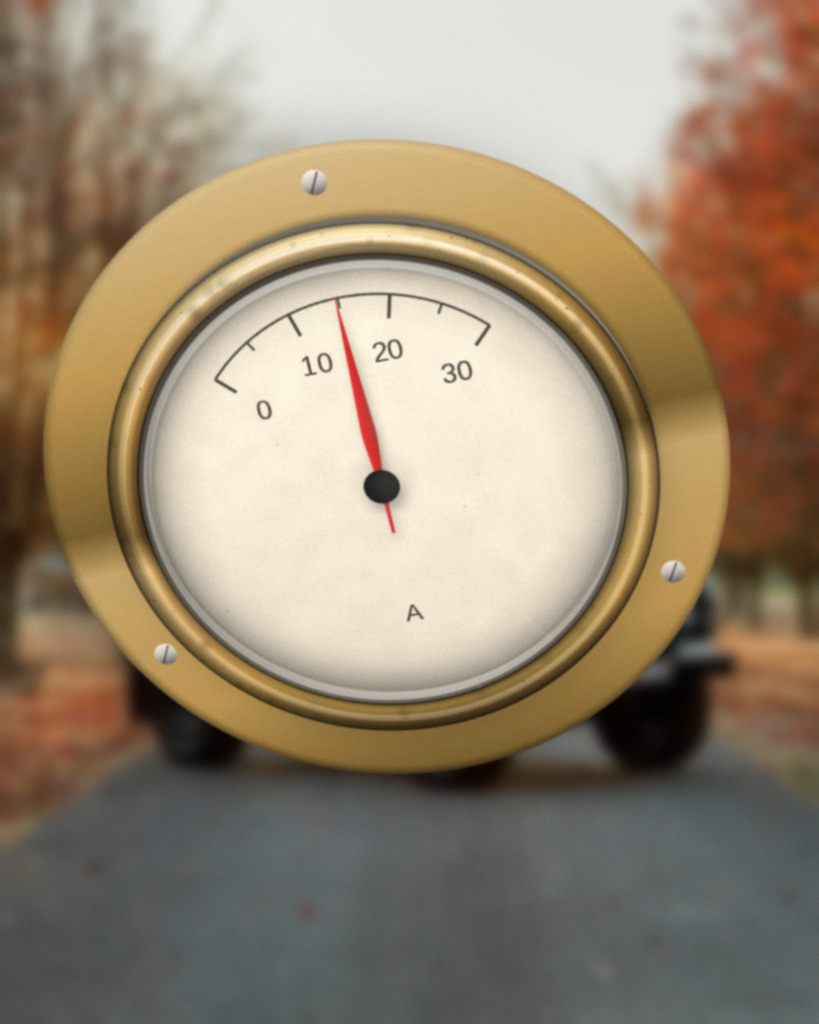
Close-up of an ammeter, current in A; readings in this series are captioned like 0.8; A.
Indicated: 15; A
